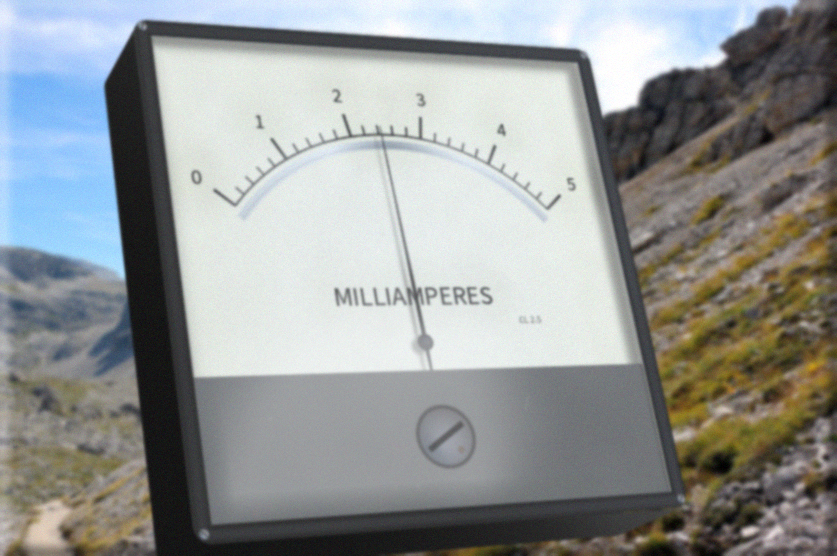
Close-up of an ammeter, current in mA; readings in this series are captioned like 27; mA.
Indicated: 2.4; mA
